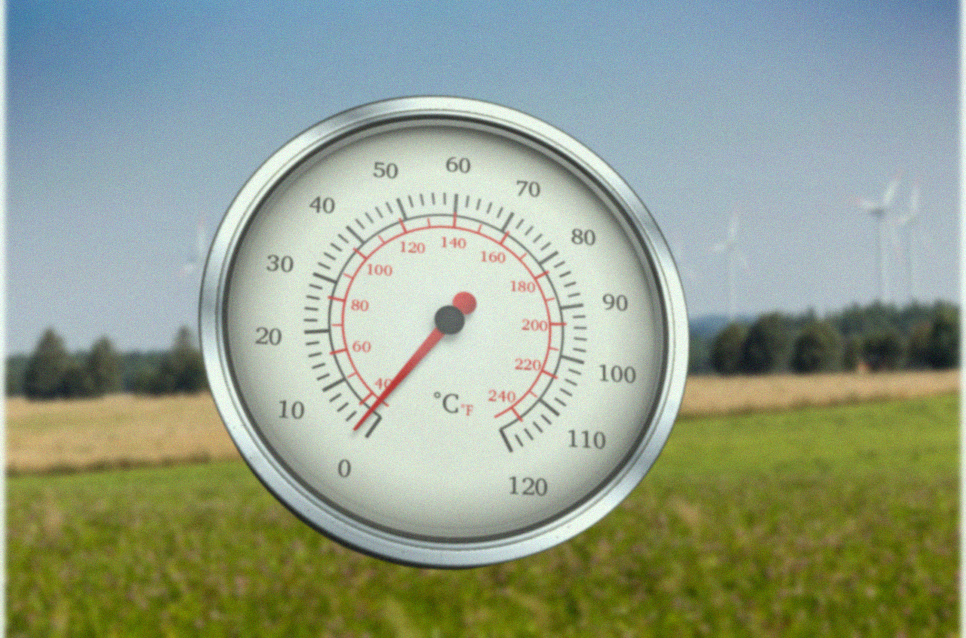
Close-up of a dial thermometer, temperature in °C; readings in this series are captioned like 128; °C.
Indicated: 2; °C
